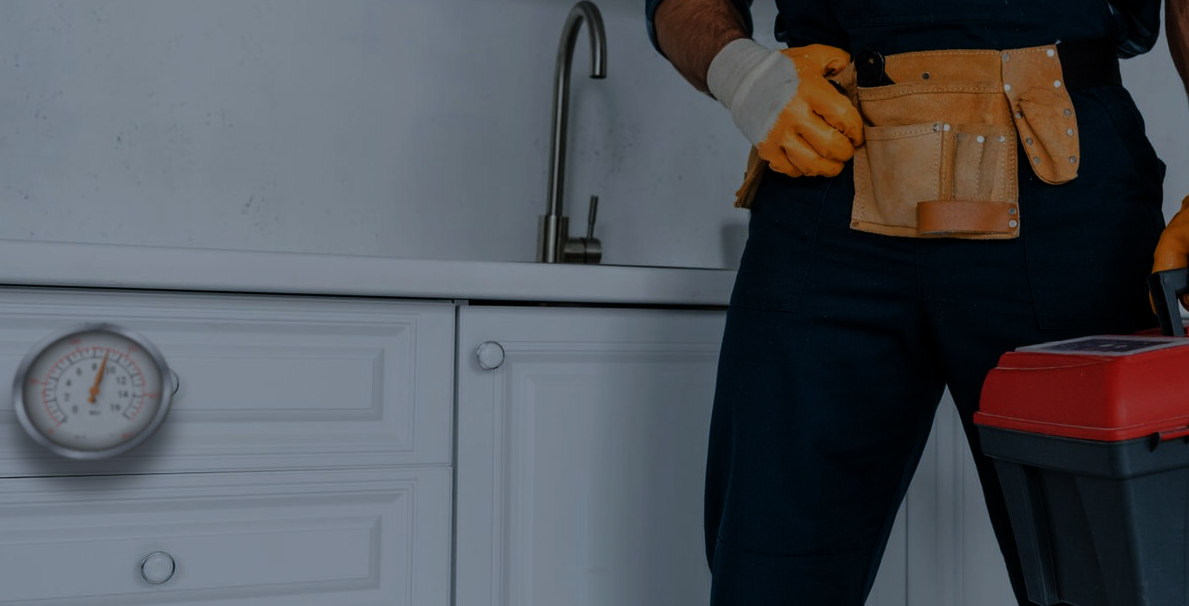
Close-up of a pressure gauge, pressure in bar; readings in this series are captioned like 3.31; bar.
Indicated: 9; bar
